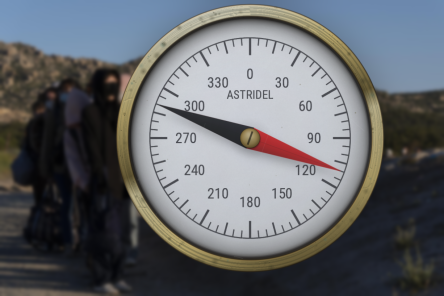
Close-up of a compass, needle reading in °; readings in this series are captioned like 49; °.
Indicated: 110; °
